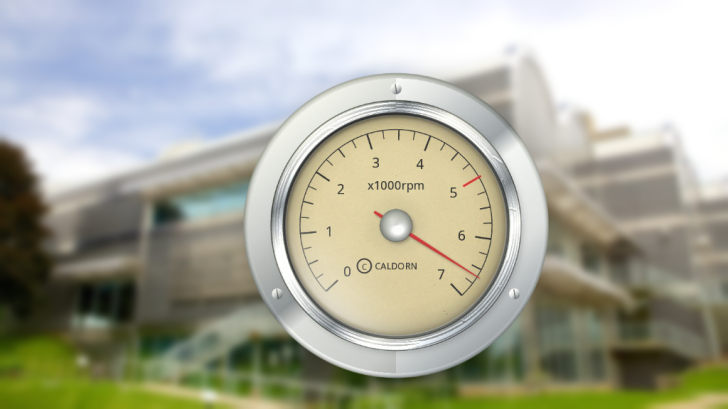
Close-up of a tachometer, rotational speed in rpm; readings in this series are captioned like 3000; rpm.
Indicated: 6625; rpm
